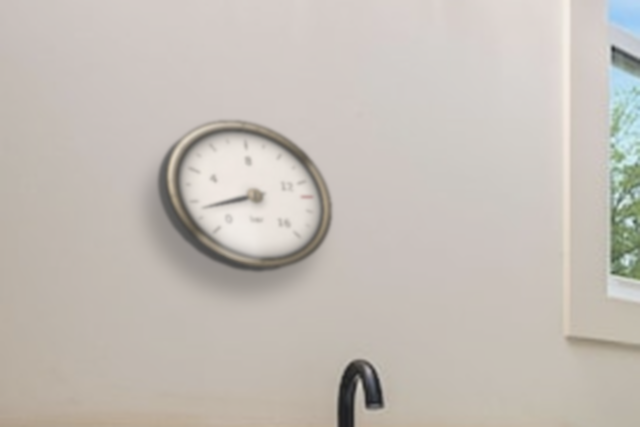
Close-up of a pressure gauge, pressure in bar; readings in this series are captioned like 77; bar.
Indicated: 1.5; bar
